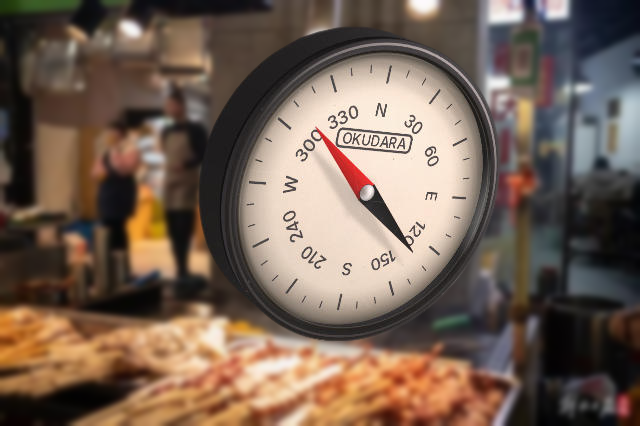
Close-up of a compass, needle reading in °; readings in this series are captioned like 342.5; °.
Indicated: 310; °
